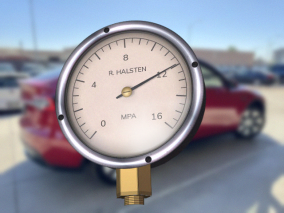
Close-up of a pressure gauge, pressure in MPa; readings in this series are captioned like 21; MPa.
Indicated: 12; MPa
